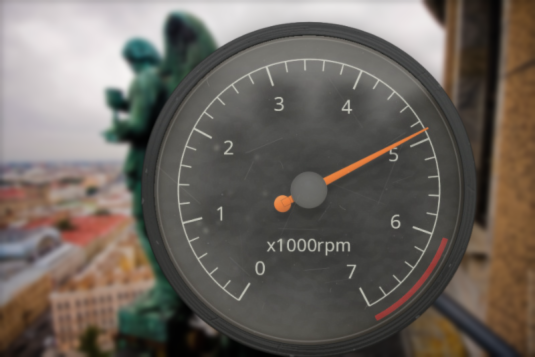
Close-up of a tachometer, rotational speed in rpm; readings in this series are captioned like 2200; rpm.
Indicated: 4900; rpm
